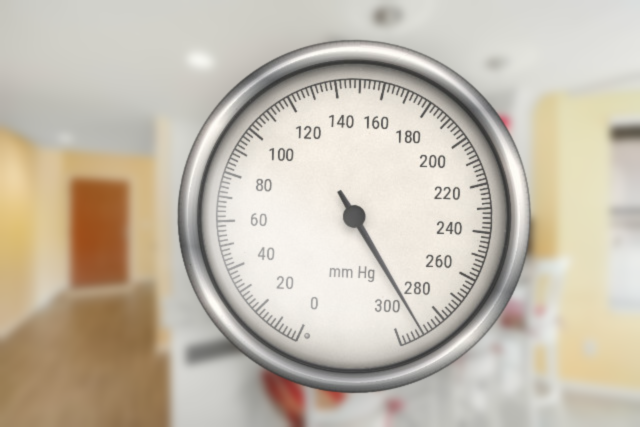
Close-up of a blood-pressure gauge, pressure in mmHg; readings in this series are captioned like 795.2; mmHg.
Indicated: 290; mmHg
